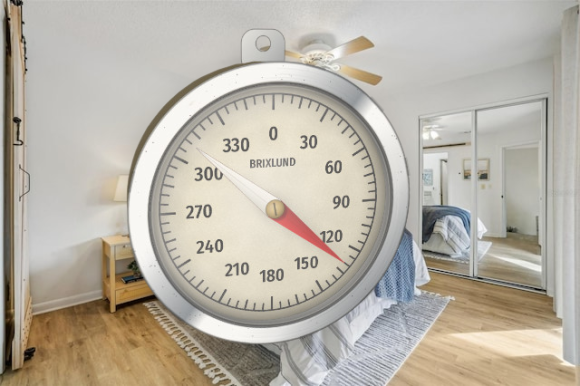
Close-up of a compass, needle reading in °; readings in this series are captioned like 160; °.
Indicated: 130; °
